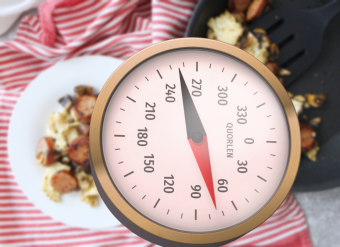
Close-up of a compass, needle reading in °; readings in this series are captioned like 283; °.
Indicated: 75; °
